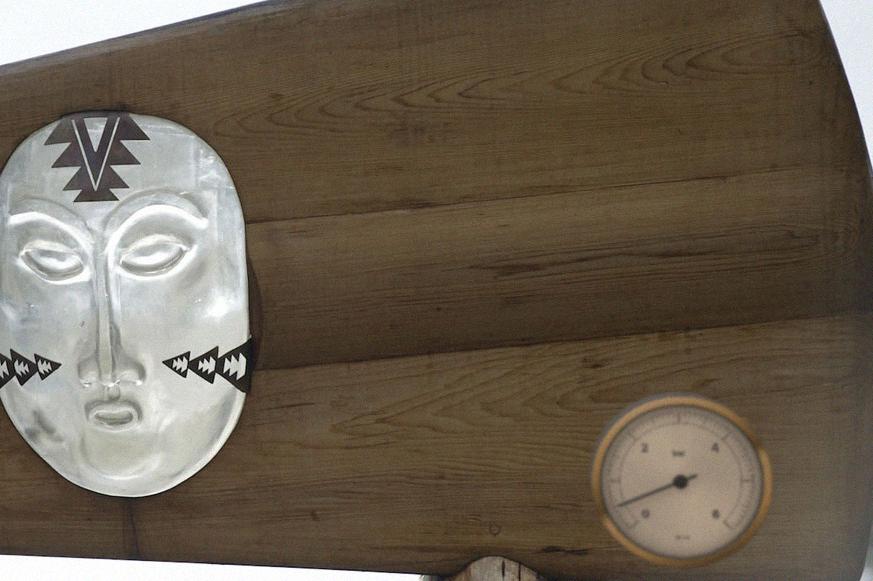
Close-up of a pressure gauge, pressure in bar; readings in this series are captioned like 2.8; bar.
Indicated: 0.5; bar
